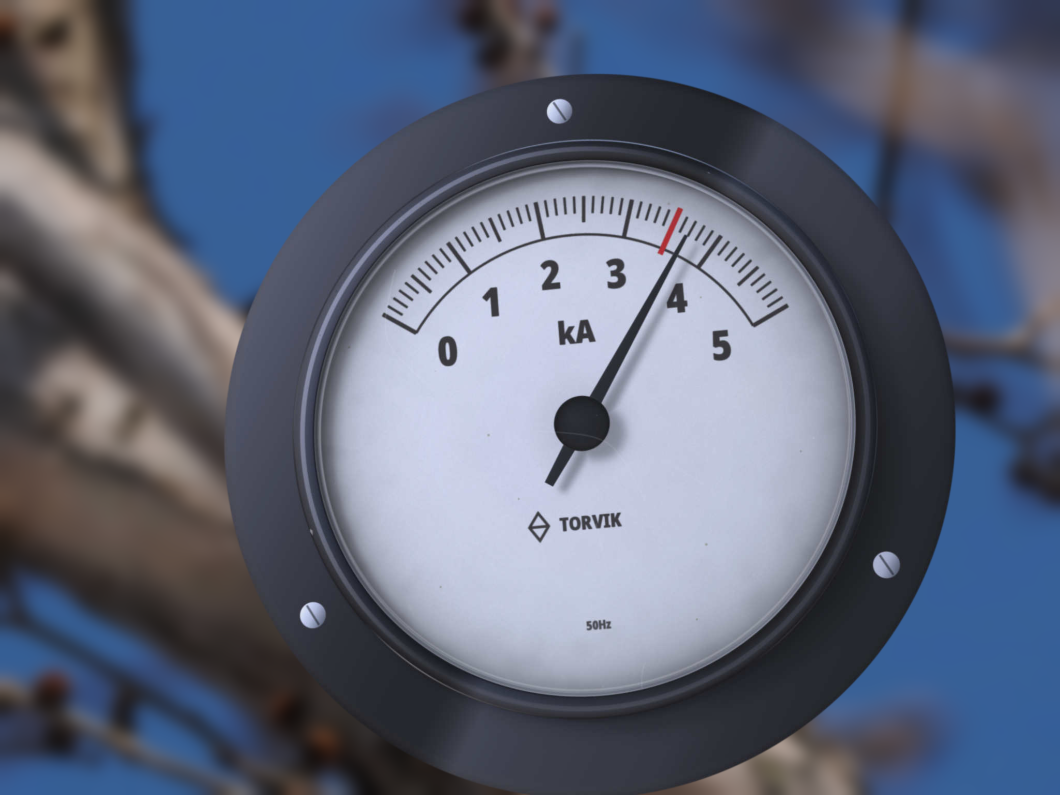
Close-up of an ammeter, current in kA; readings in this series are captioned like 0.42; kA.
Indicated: 3.7; kA
